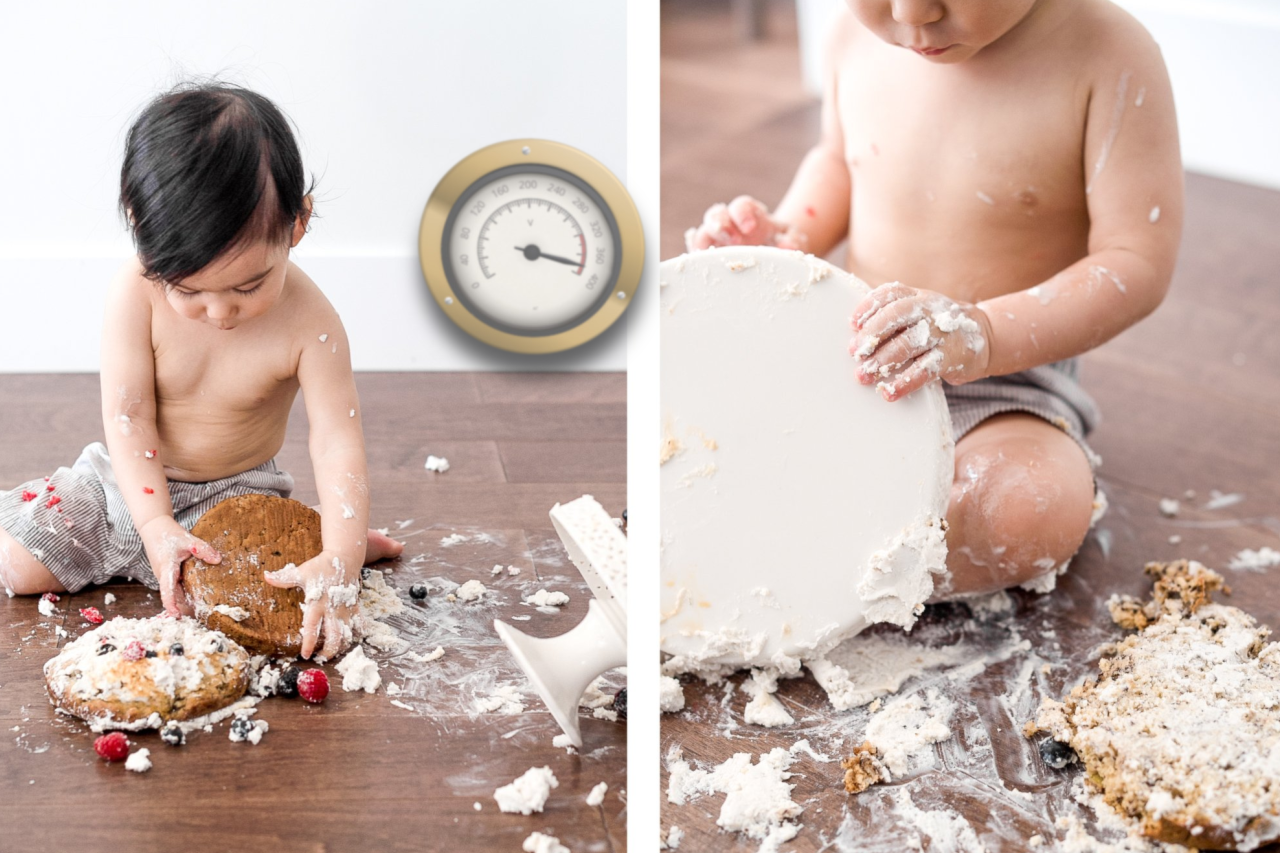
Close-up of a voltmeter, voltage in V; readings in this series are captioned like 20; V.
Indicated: 380; V
